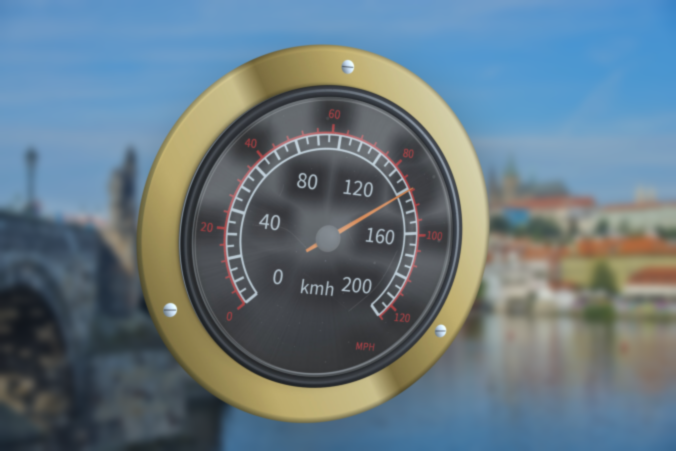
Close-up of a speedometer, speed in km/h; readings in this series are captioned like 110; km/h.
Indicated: 140; km/h
